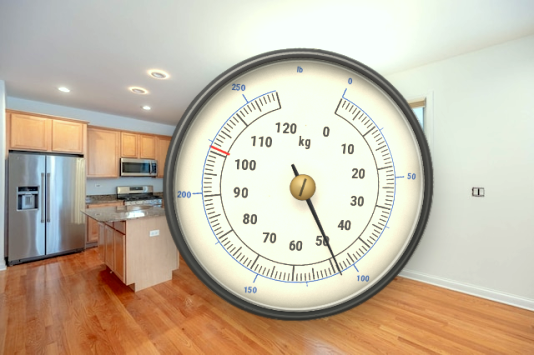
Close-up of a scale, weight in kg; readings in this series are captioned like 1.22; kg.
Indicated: 49; kg
